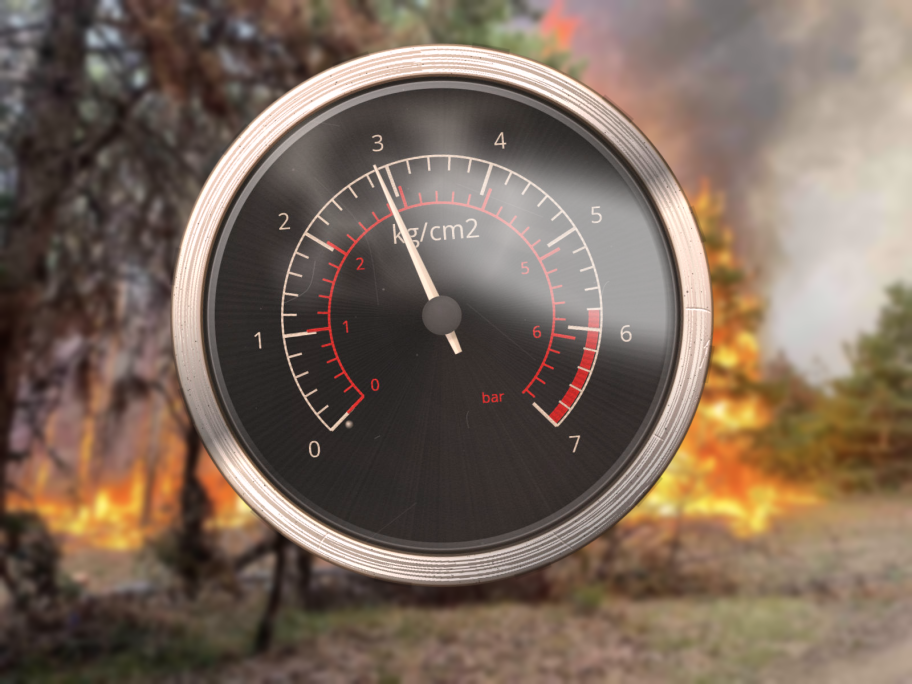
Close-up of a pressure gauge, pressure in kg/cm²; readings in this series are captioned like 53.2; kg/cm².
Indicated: 2.9; kg/cm²
